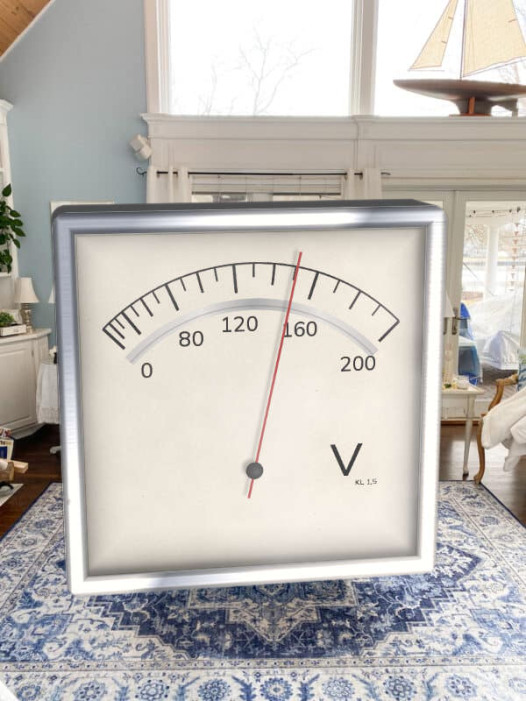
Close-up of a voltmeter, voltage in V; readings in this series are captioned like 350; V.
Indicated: 150; V
